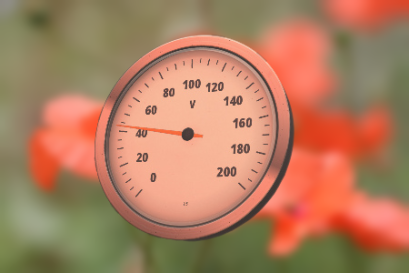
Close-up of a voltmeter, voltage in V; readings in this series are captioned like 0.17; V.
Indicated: 42.5; V
